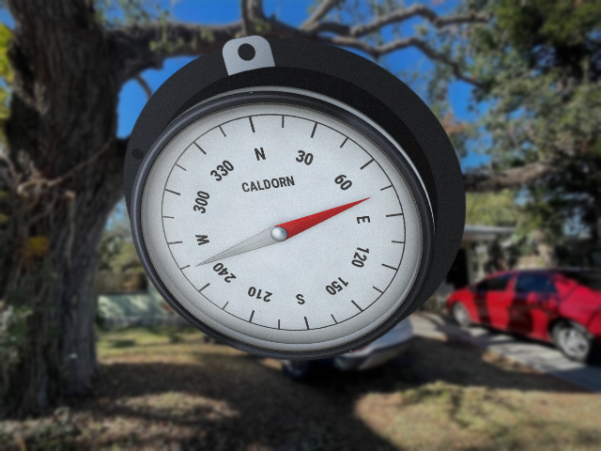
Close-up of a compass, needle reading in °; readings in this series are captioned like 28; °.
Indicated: 75; °
